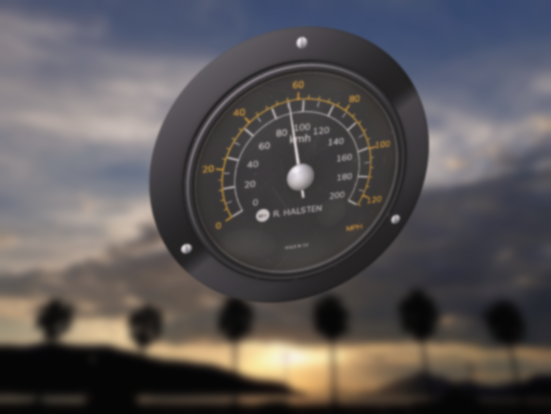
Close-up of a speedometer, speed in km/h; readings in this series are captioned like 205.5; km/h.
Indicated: 90; km/h
